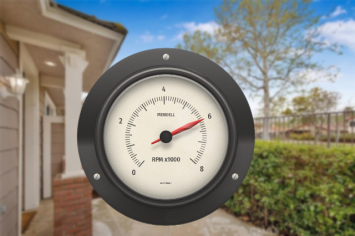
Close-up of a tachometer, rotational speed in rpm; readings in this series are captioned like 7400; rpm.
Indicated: 6000; rpm
